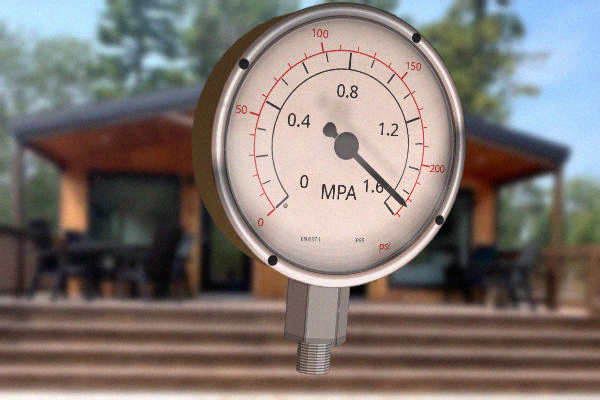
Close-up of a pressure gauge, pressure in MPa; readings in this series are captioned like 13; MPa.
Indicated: 1.55; MPa
